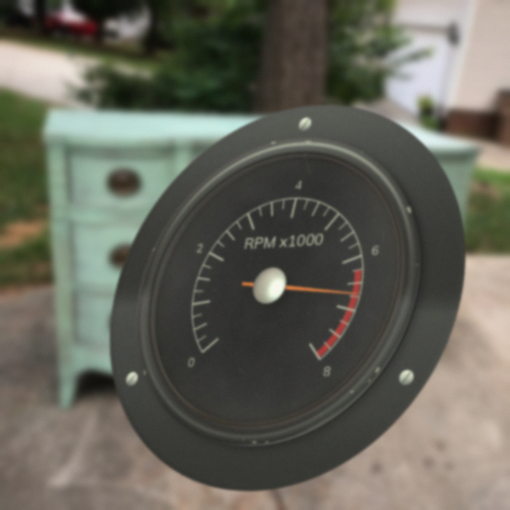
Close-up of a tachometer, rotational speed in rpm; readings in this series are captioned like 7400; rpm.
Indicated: 6750; rpm
